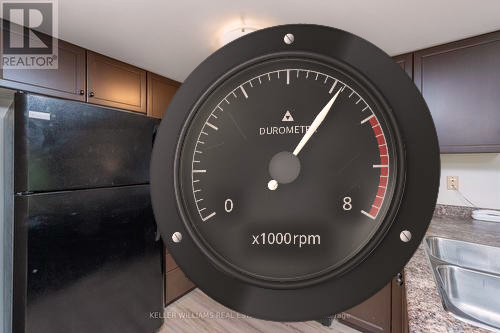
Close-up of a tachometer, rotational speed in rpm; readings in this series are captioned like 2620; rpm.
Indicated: 5200; rpm
